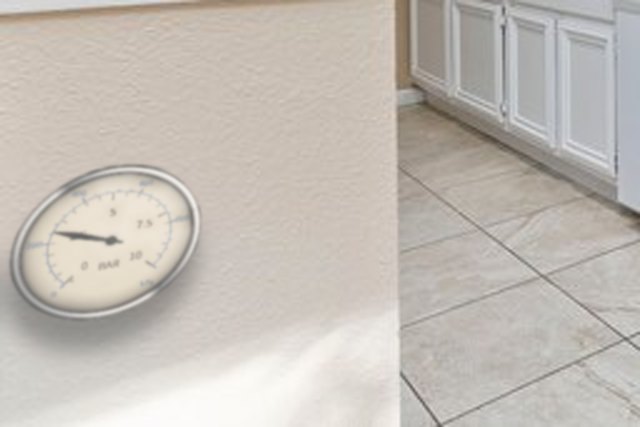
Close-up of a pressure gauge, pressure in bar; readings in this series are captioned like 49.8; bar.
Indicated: 2.5; bar
